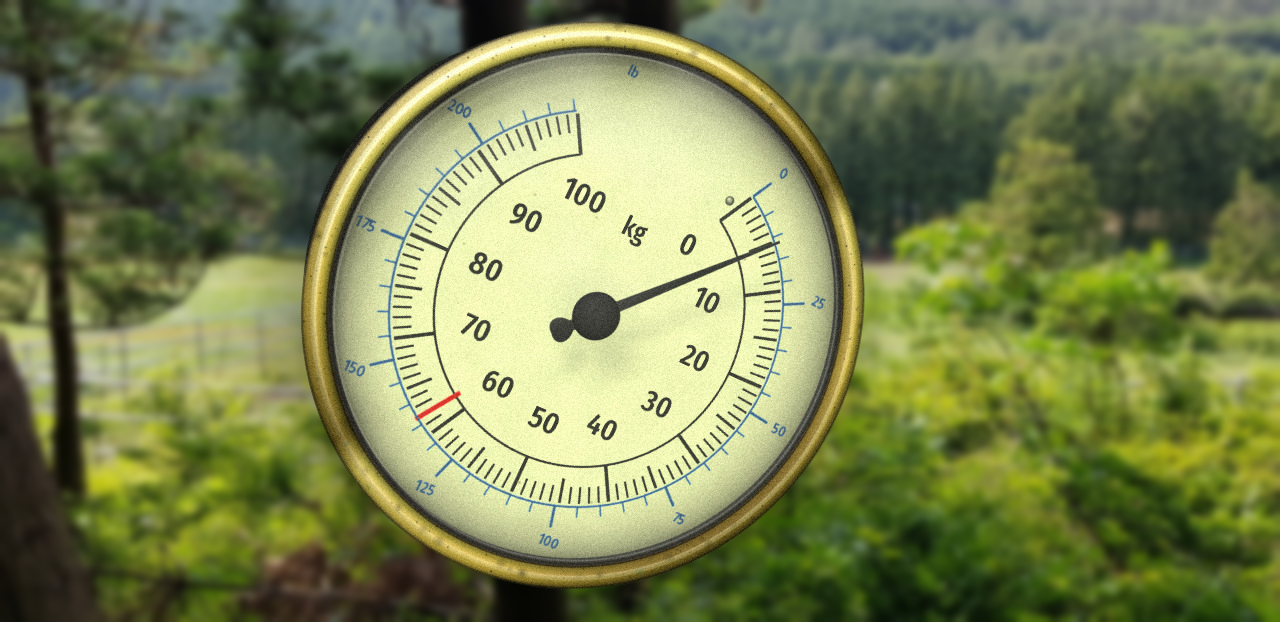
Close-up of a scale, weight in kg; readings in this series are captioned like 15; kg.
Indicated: 5; kg
